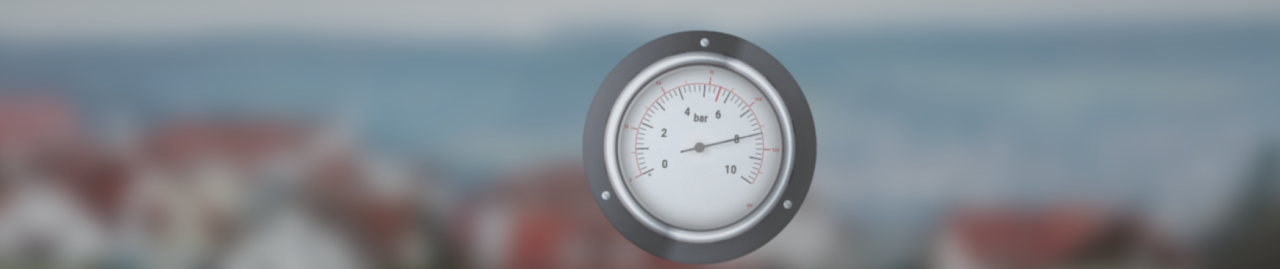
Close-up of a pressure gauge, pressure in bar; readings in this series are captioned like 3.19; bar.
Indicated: 8; bar
